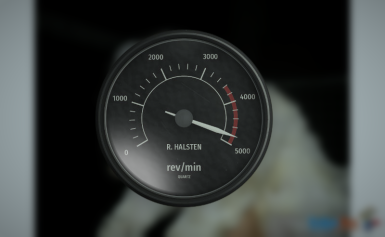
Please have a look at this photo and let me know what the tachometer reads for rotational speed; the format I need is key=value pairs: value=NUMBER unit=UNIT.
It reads value=4800 unit=rpm
